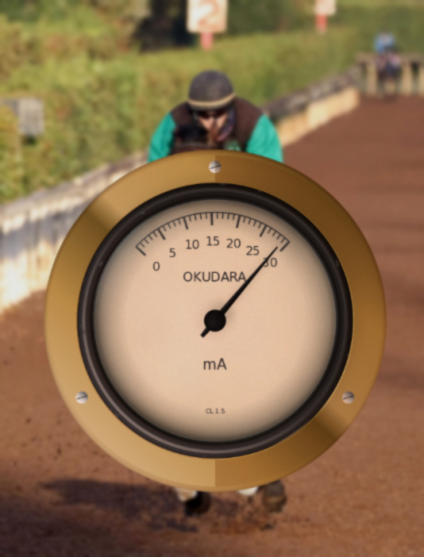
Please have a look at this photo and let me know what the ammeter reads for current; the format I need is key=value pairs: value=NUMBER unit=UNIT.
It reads value=29 unit=mA
